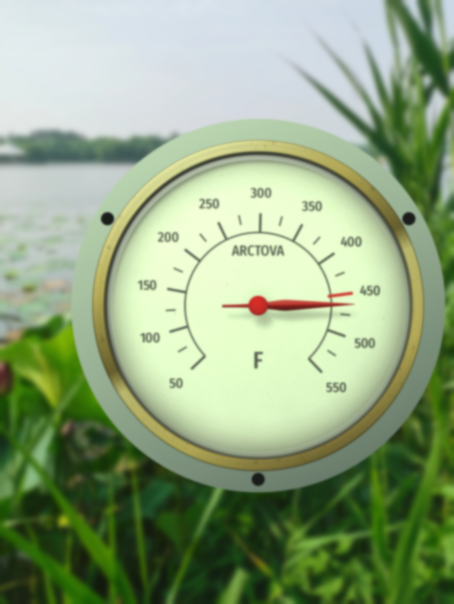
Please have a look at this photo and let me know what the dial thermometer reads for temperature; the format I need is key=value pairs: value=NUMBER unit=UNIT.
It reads value=462.5 unit=°F
